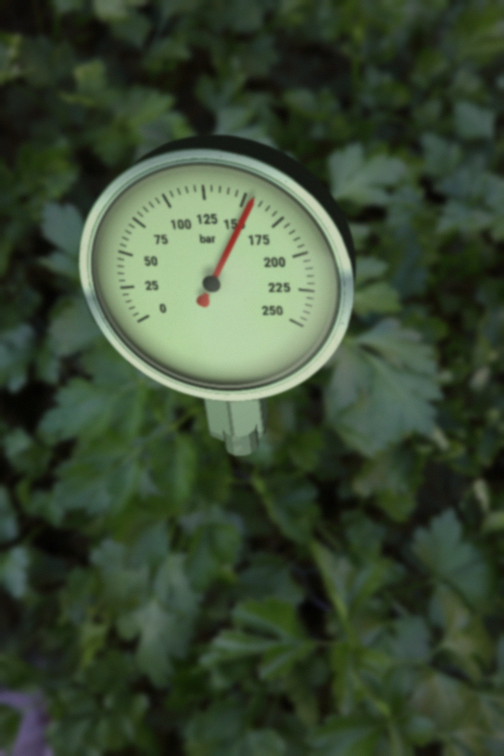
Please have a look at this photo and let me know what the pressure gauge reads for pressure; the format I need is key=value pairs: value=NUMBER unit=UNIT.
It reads value=155 unit=bar
